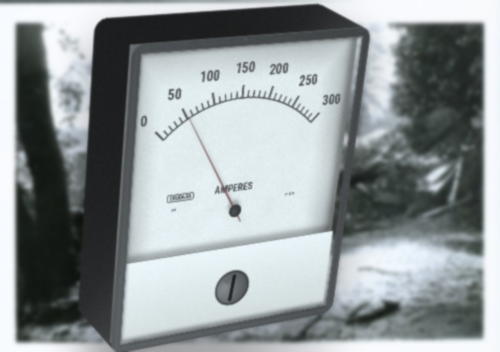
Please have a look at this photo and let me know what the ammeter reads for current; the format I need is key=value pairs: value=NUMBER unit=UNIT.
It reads value=50 unit=A
